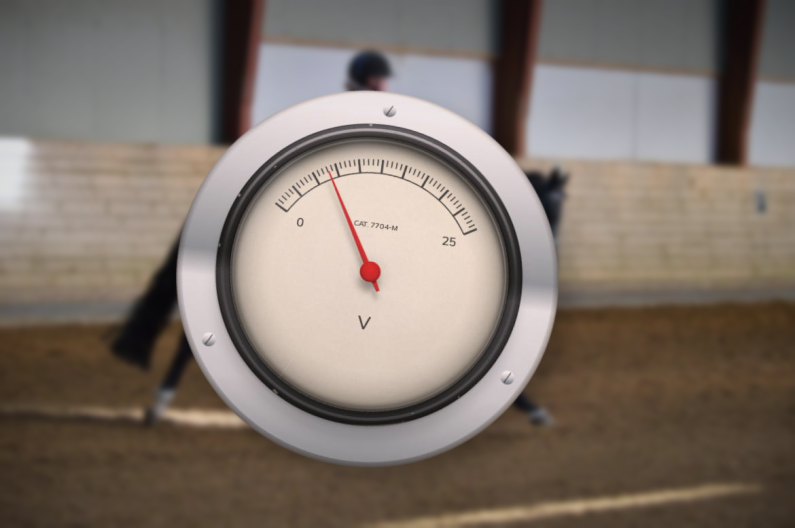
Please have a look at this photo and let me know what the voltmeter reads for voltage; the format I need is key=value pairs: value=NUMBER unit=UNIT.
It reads value=6.5 unit=V
